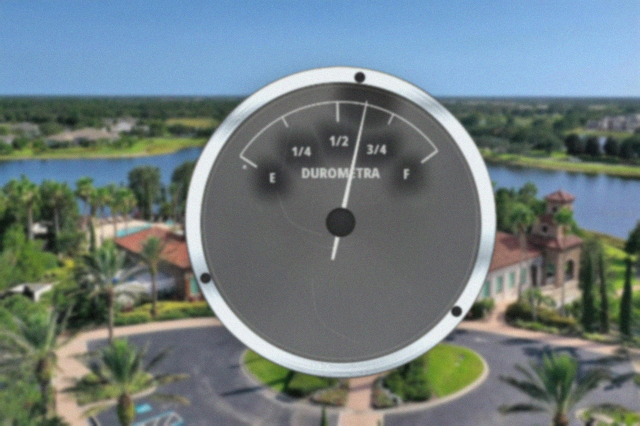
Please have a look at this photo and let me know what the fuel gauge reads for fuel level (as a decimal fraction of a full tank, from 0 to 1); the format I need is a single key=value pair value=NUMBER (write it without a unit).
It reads value=0.625
